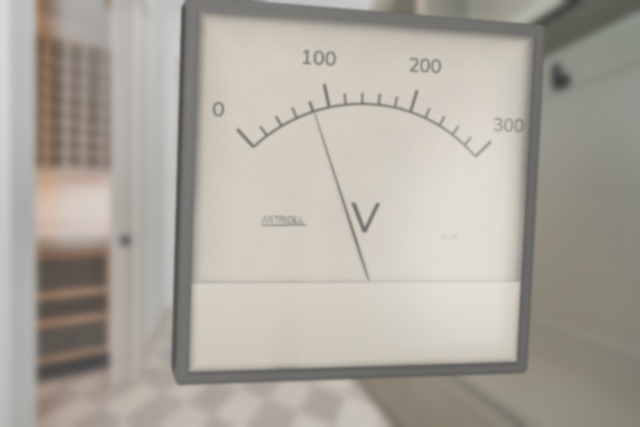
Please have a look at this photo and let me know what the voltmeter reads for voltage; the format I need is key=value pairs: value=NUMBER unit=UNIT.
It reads value=80 unit=V
